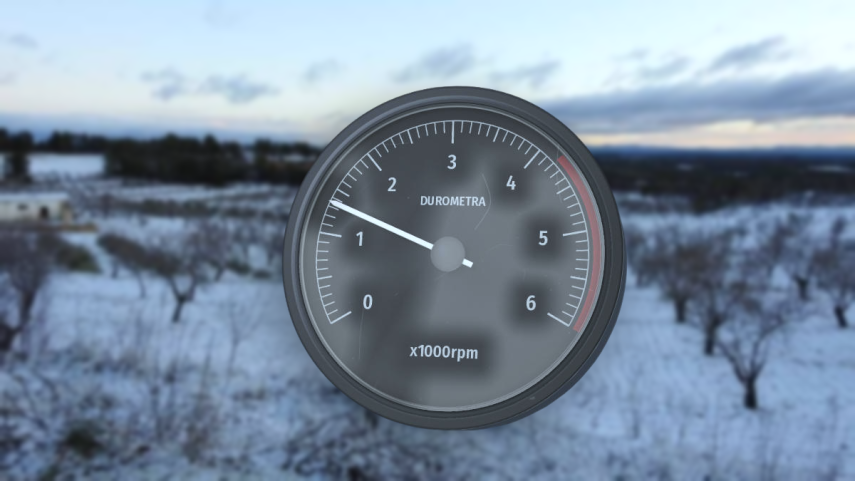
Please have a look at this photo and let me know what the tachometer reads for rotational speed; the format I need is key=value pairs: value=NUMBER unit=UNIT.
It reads value=1350 unit=rpm
